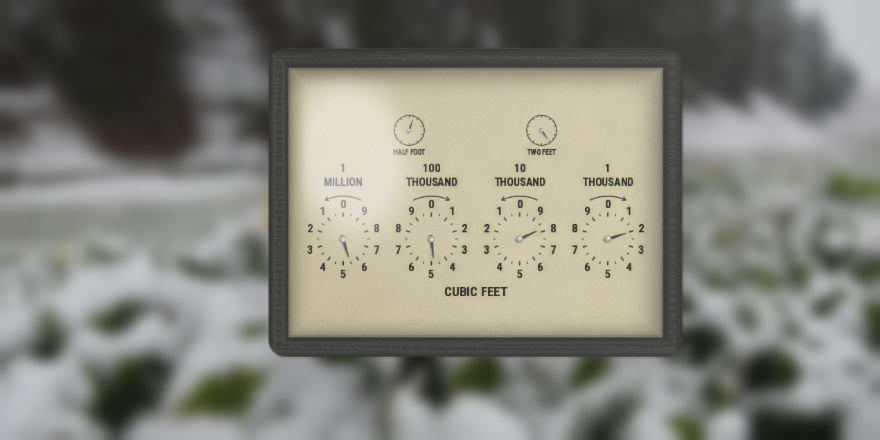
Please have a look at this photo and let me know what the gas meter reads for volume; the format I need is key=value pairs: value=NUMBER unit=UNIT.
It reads value=548200 unit=ft³
